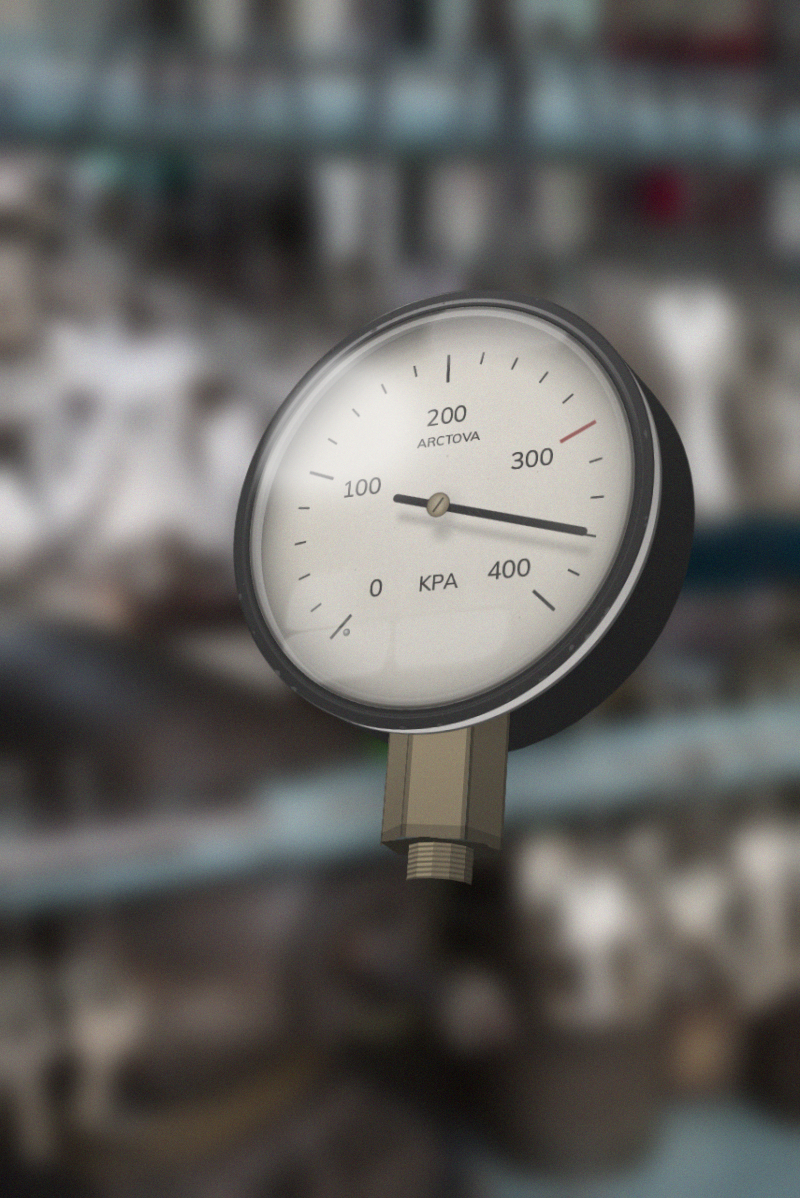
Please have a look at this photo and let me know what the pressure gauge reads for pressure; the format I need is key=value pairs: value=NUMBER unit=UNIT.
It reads value=360 unit=kPa
